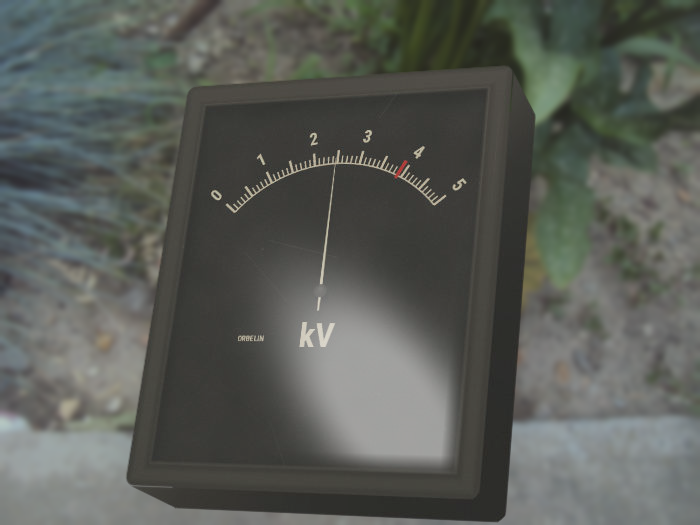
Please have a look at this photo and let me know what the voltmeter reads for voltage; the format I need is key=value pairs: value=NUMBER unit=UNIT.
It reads value=2.5 unit=kV
